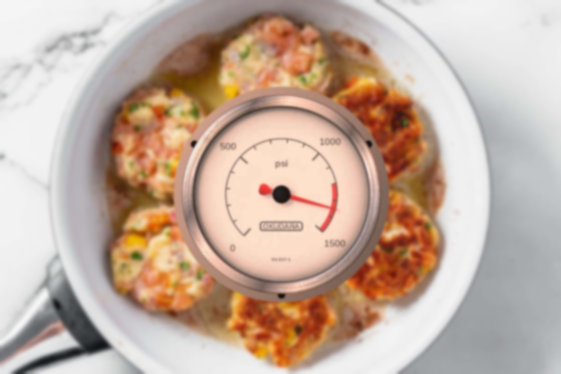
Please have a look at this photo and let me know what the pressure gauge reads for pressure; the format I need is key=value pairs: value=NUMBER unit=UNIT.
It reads value=1350 unit=psi
